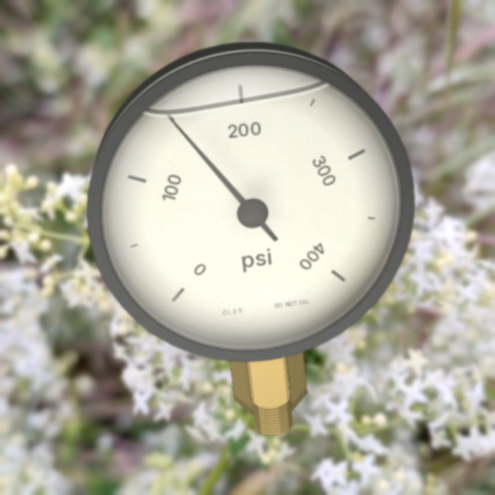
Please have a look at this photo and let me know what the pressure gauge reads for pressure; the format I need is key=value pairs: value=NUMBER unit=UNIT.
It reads value=150 unit=psi
